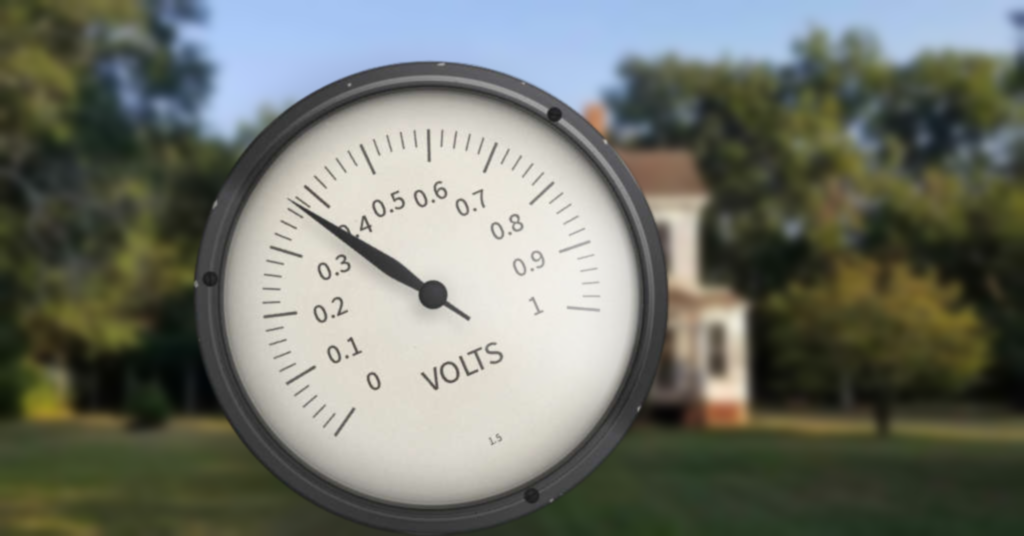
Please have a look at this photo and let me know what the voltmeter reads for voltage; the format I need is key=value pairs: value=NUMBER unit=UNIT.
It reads value=0.37 unit=V
